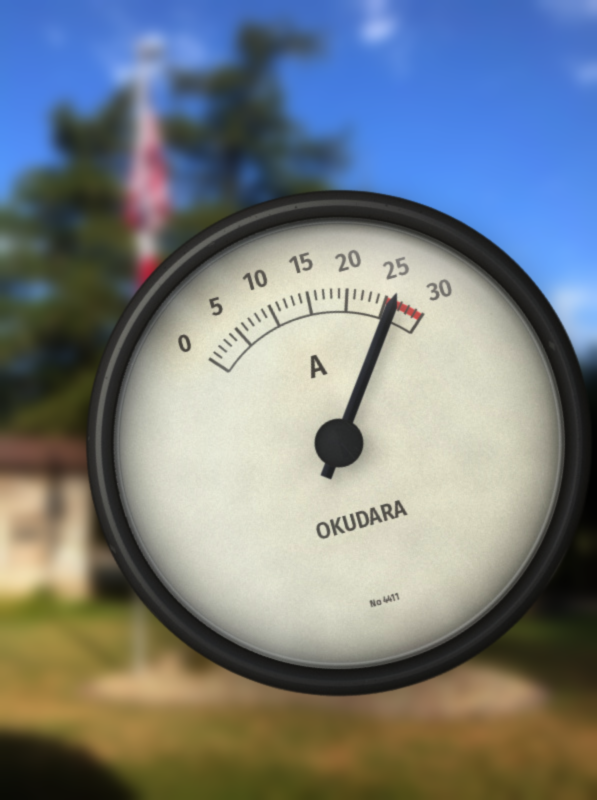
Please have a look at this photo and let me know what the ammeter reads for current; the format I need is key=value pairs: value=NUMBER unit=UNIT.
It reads value=26 unit=A
